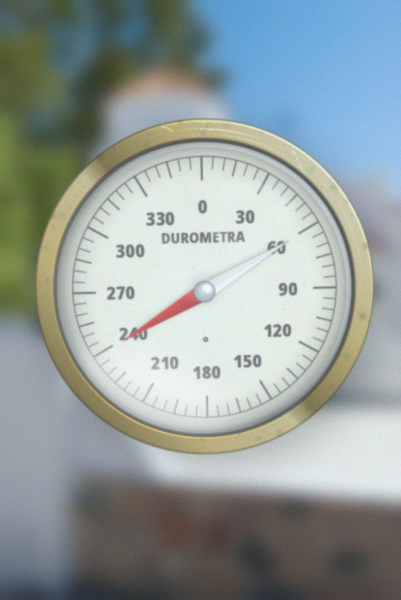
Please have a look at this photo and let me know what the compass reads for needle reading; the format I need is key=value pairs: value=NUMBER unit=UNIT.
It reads value=240 unit=°
